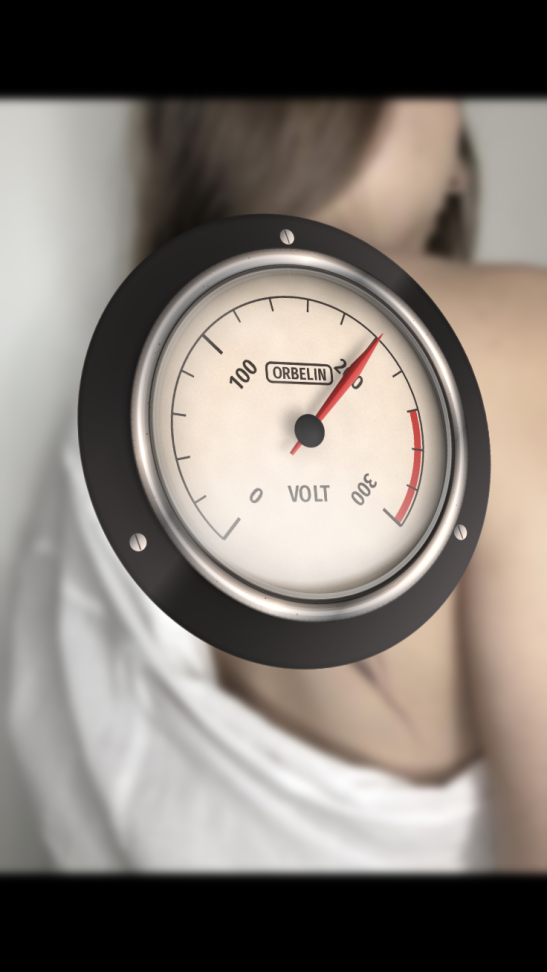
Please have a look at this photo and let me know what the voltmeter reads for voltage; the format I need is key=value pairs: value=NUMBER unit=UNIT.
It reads value=200 unit=V
